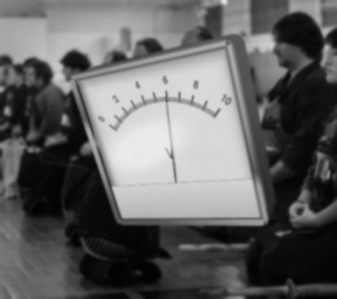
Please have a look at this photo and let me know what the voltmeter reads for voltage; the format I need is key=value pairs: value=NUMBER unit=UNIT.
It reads value=6 unit=V
